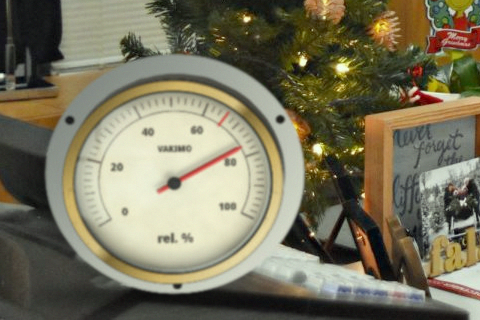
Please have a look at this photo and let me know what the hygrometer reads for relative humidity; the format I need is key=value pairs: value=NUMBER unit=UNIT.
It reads value=76 unit=%
